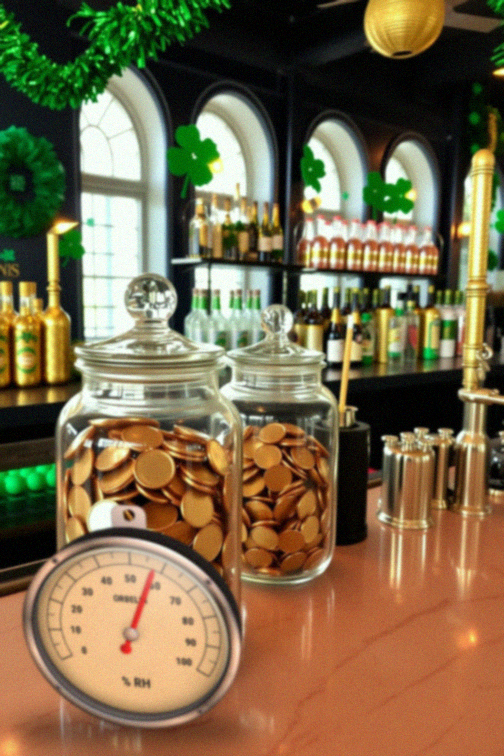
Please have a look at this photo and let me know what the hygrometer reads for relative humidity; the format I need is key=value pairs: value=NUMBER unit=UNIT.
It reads value=57.5 unit=%
